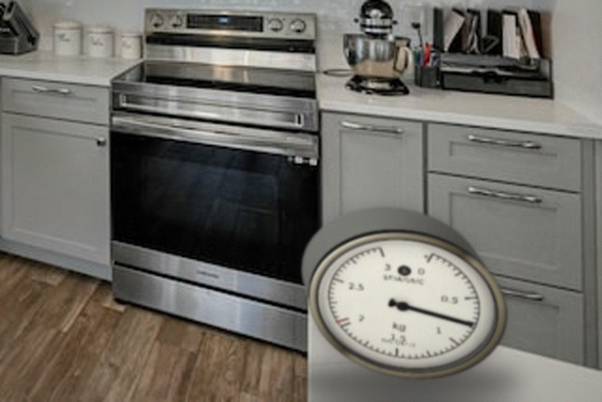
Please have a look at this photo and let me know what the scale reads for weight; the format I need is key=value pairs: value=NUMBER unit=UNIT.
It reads value=0.75 unit=kg
